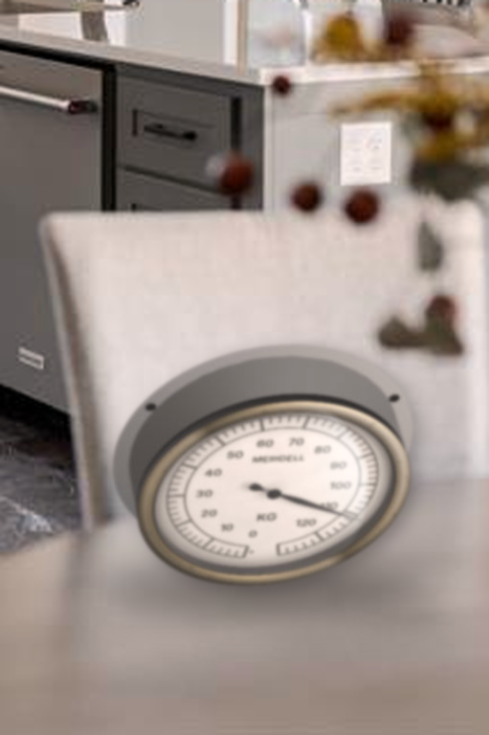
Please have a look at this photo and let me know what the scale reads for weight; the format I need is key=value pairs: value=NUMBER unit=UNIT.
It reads value=110 unit=kg
